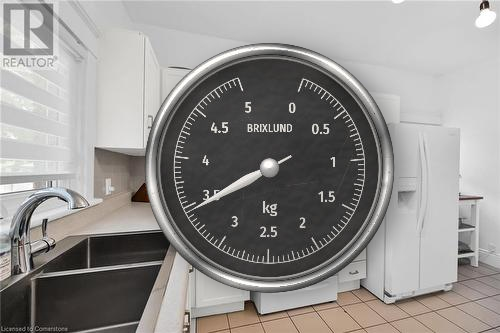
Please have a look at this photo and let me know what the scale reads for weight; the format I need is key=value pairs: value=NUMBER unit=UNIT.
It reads value=3.45 unit=kg
